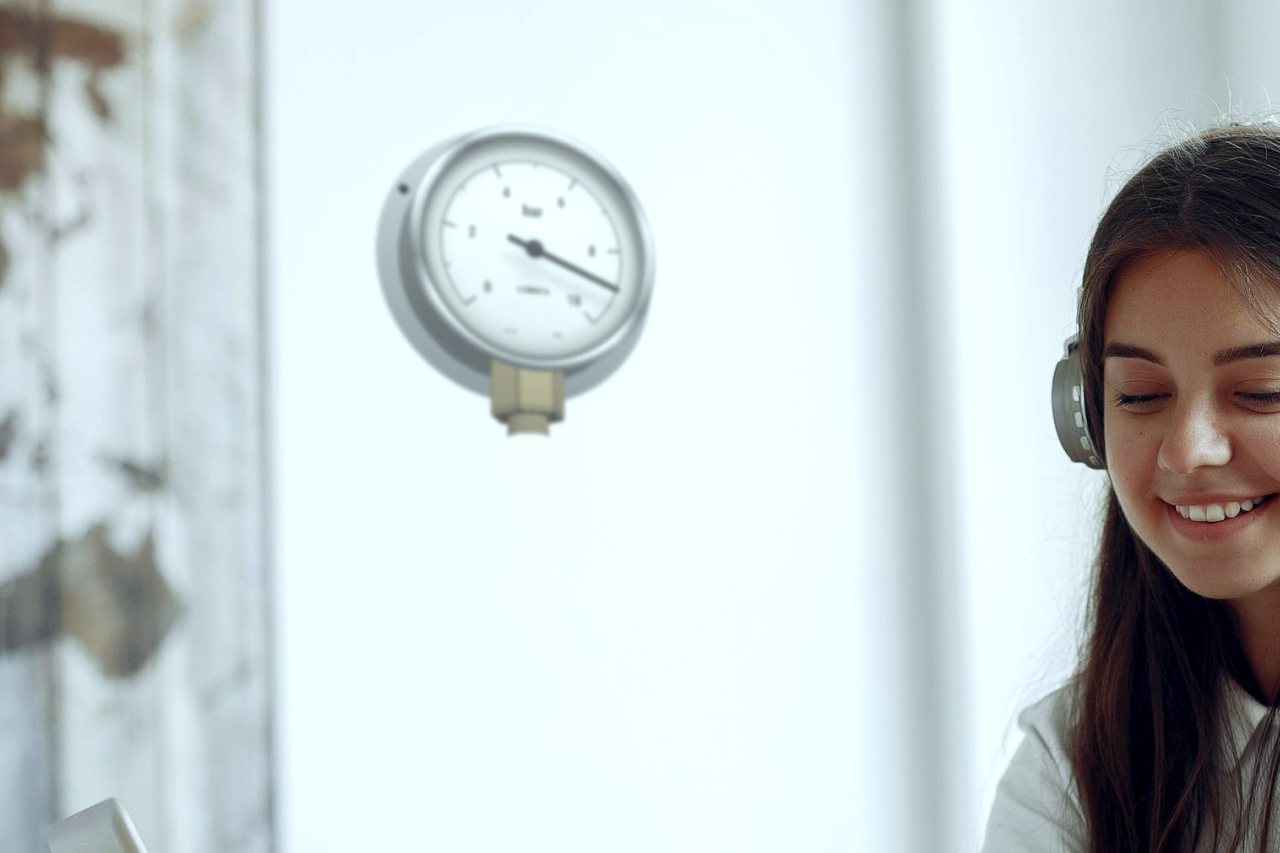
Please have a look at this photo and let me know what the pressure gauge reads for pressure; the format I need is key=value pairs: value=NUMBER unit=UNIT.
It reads value=9 unit=bar
